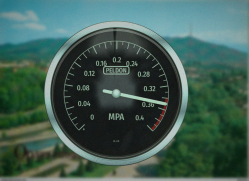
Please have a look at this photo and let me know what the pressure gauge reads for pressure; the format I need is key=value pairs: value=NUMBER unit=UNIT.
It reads value=0.35 unit=MPa
